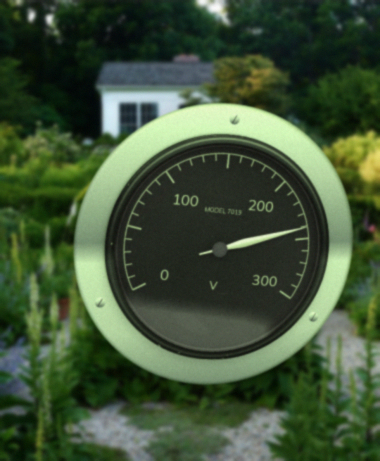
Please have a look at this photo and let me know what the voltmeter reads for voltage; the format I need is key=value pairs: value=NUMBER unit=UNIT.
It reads value=240 unit=V
